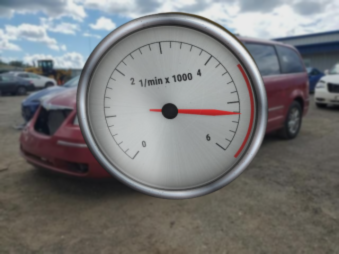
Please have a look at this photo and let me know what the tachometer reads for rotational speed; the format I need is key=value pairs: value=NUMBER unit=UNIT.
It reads value=5200 unit=rpm
